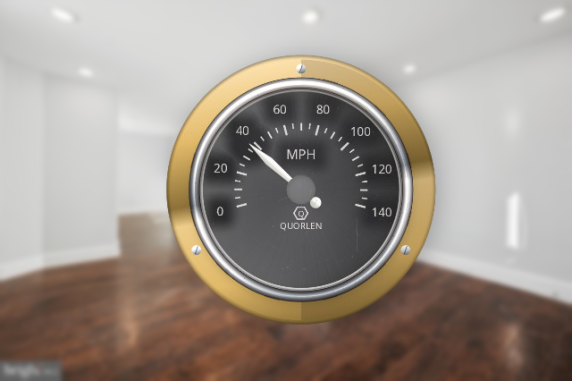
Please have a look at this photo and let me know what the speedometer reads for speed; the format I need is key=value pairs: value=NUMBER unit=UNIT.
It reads value=37.5 unit=mph
